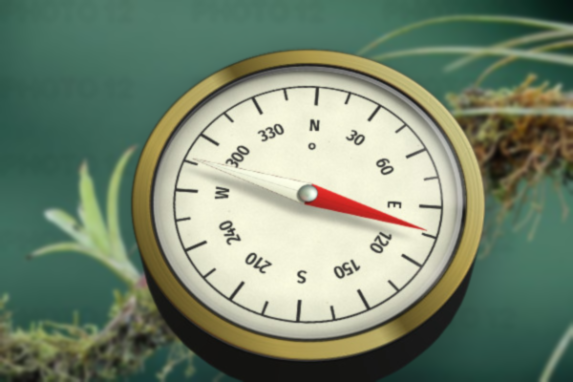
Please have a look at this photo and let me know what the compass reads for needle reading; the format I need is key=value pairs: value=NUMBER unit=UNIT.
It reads value=105 unit=°
